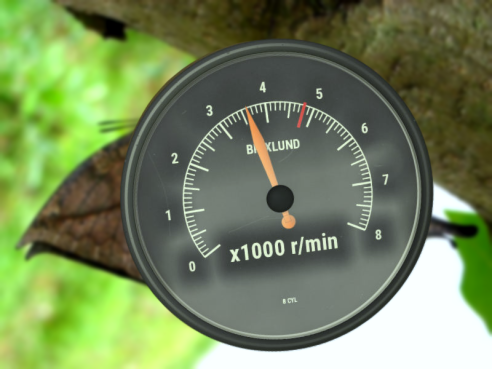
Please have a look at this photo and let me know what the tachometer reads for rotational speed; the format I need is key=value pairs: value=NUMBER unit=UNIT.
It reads value=3600 unit=rpm
